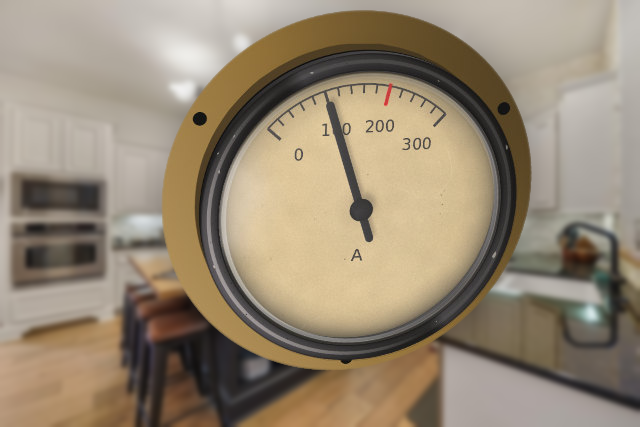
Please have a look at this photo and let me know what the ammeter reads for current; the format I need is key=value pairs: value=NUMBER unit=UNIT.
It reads value=100 unit=A
